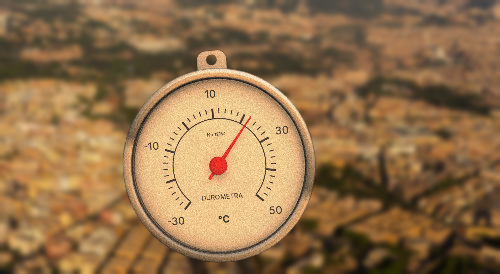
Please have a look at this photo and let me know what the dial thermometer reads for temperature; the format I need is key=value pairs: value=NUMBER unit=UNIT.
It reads value=22 unit=°C
